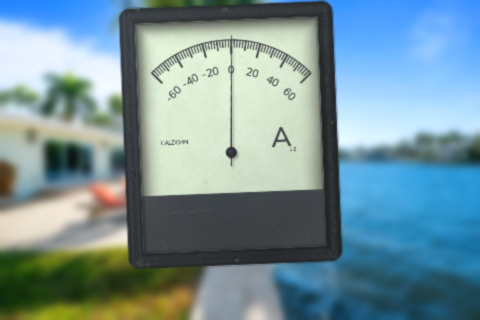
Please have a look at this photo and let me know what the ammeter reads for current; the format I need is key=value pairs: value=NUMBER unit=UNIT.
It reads value=0 unit=A
